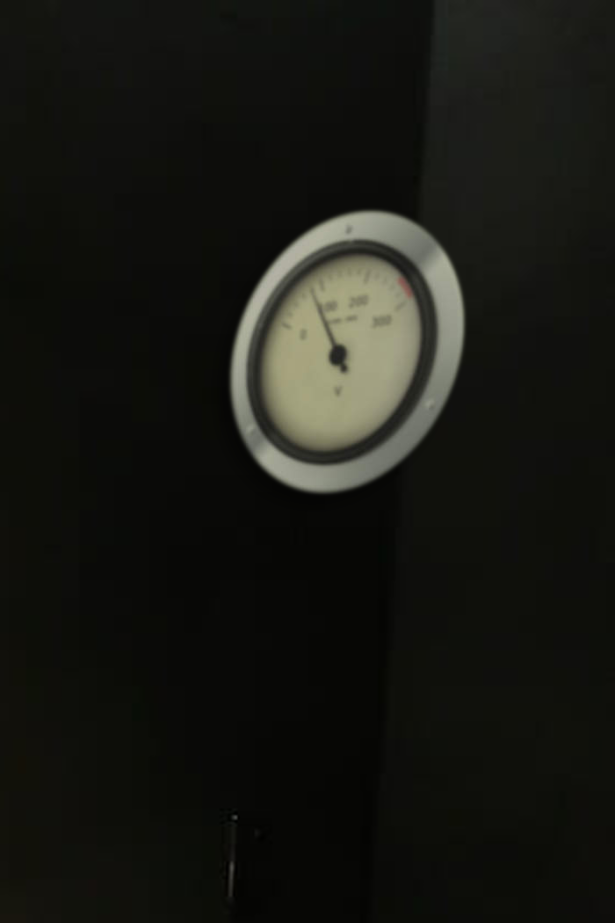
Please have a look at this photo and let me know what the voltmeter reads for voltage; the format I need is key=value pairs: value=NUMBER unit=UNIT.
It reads value=80 unit=V
